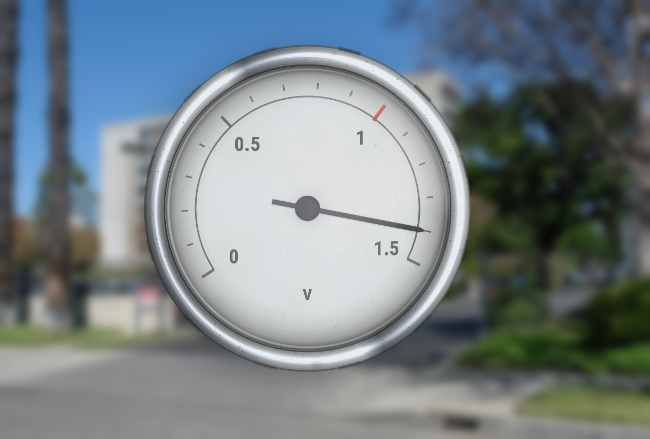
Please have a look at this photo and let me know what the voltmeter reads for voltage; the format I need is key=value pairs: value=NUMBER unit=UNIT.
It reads value=1.4 unit=V
